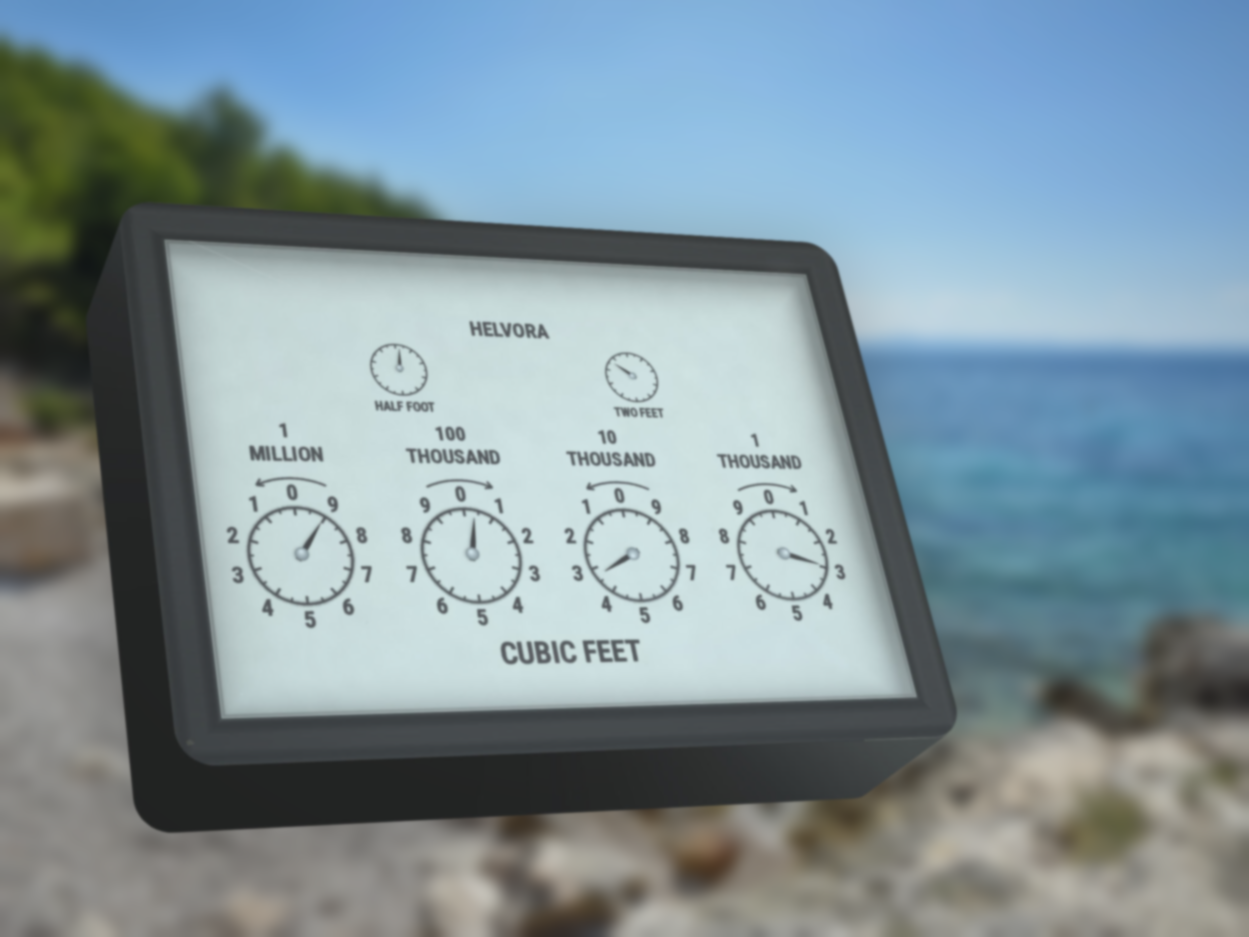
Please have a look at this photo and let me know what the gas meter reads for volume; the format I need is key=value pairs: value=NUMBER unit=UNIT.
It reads value=903300 unit=ft³
